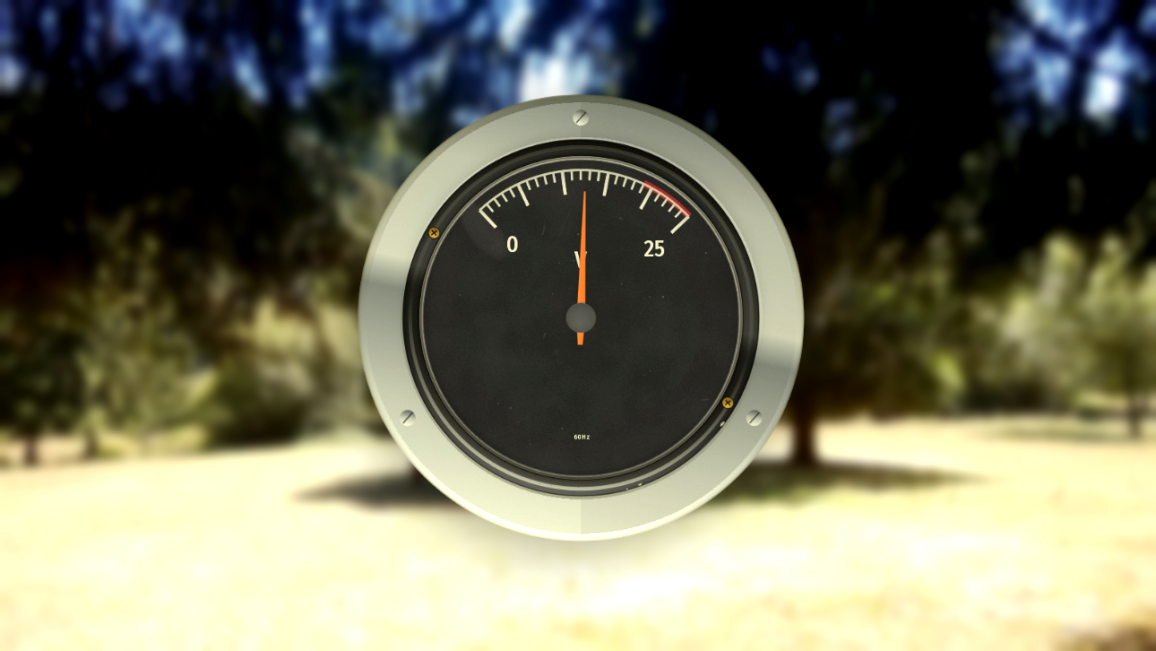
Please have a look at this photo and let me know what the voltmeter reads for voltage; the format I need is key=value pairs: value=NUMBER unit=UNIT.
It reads value=12.5 unit=V
